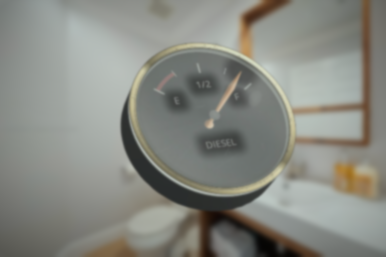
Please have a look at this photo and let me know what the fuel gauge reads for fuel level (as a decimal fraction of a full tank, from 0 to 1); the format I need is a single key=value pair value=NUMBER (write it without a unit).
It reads value=0.875
